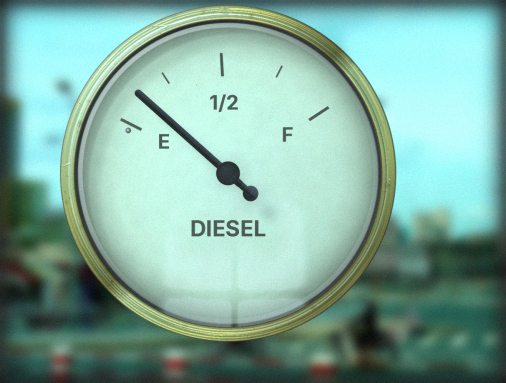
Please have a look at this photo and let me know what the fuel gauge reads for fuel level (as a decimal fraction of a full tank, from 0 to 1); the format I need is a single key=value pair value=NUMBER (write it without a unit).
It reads value=0.125
